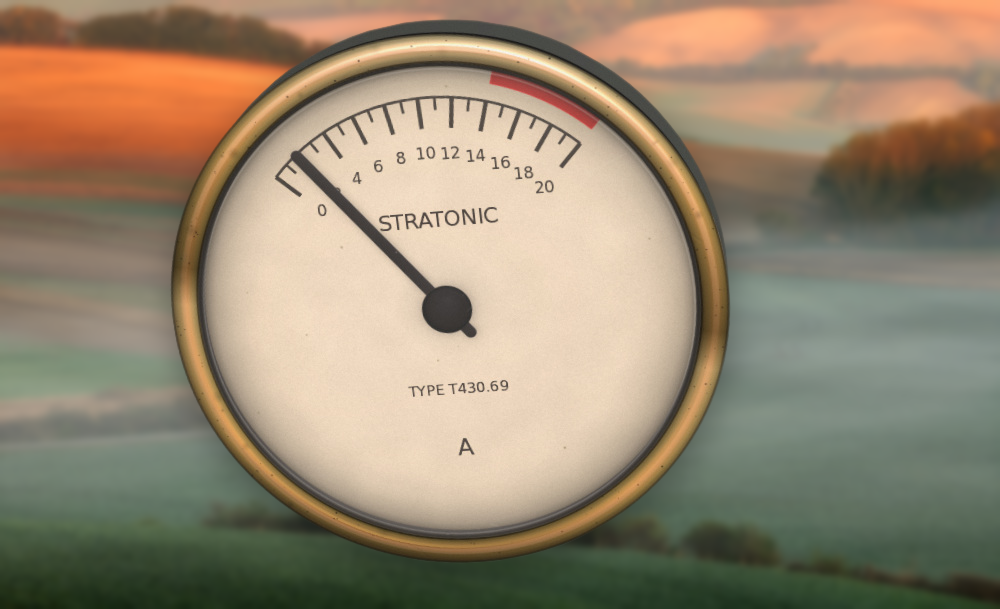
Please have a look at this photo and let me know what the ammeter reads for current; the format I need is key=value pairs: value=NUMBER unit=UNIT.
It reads value=2 unit=A
